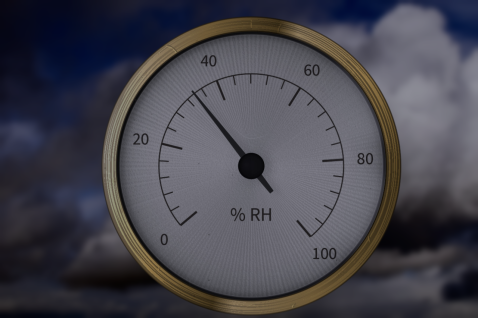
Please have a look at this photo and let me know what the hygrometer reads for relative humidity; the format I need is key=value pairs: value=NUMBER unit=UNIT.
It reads value=34 unit=%
